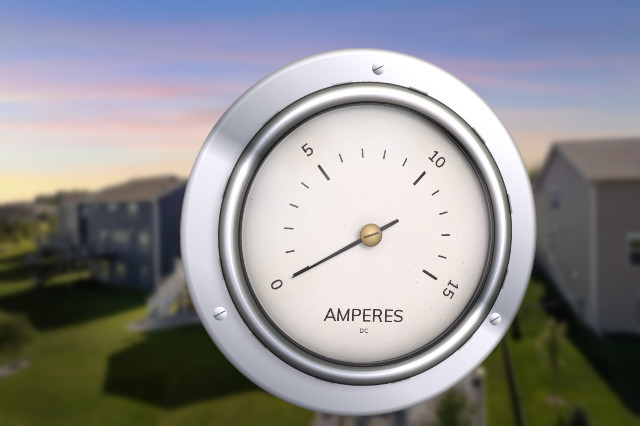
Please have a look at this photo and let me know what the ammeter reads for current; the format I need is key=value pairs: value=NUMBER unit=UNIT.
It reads value=0 unit=A
